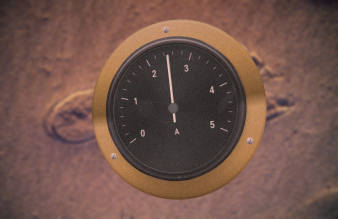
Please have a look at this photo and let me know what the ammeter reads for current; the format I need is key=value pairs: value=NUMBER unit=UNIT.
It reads value=2.5 unit=A
